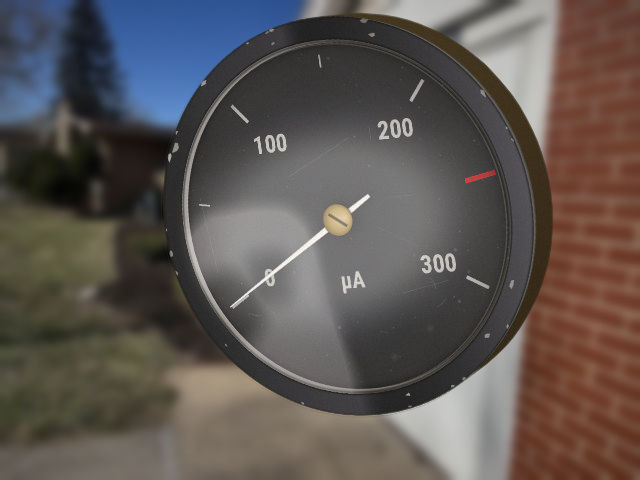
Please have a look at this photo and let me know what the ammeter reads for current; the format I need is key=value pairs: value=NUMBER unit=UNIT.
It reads value=0 unit=µA
